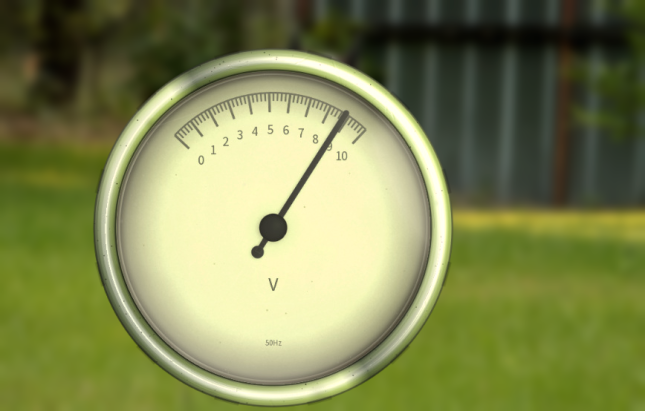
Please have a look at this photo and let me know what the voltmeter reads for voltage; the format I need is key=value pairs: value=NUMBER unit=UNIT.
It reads value=8.8 unit=V
